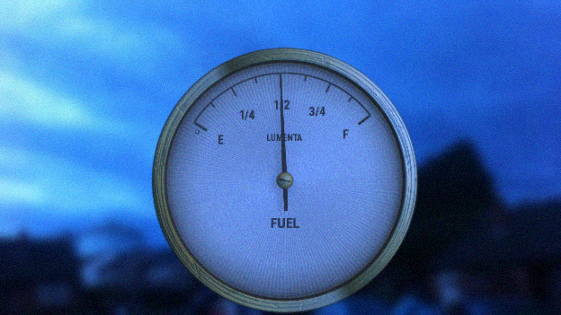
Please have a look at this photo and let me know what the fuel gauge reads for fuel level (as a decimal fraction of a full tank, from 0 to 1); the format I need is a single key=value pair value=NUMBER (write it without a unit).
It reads value=0.5
